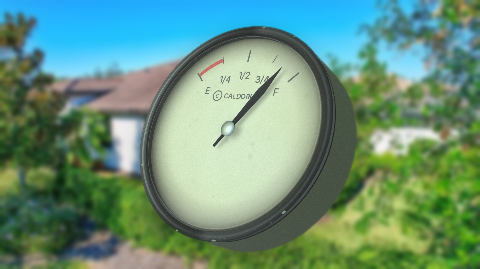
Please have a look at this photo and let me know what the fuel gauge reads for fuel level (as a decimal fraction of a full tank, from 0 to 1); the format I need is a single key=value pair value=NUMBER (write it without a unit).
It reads value=0.875
